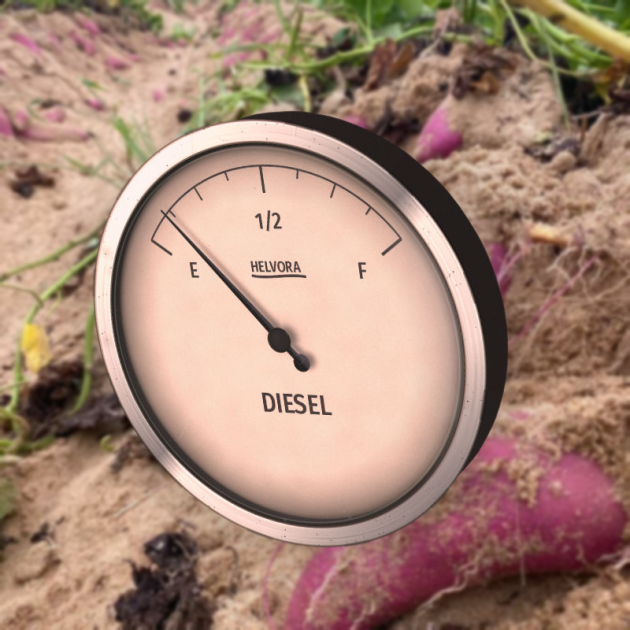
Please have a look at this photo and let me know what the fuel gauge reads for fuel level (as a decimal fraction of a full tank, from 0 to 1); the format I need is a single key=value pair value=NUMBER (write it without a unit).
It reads value=0.125
